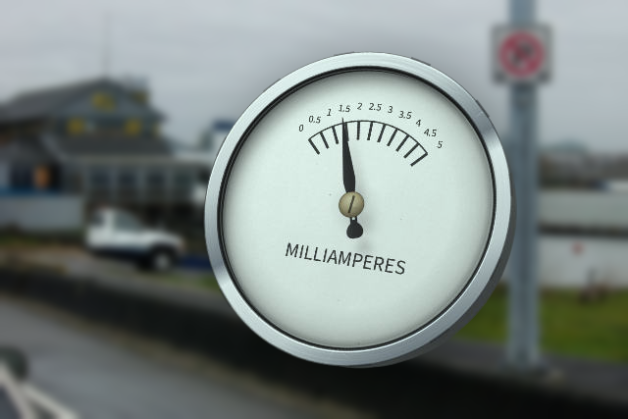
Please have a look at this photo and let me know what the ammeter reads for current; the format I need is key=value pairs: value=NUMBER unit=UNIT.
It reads value=1.5 unit=mA
